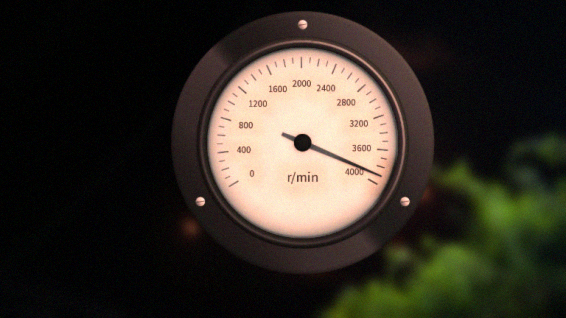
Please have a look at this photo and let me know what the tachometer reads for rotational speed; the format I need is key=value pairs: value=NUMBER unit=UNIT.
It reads value=3900 unit=rpm
